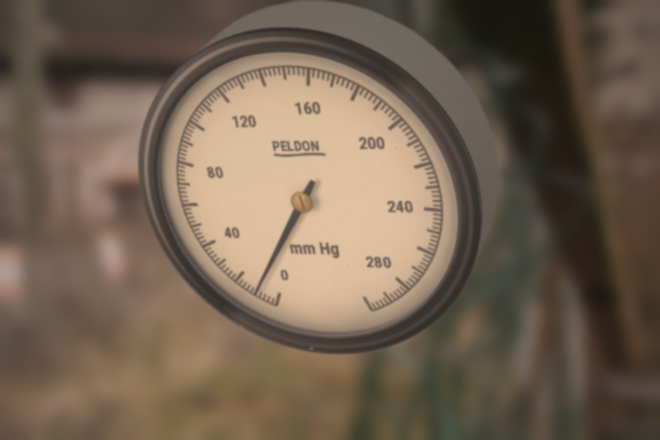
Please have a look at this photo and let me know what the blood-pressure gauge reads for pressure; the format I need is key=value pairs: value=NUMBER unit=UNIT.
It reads value=10 unit=mmHg
